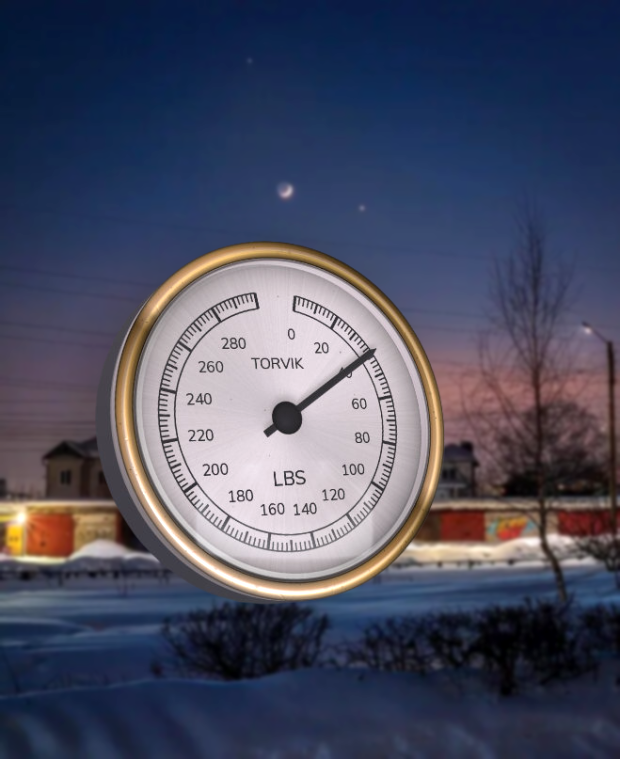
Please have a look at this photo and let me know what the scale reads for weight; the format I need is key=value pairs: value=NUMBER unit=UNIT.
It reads value=40 unit=lb
